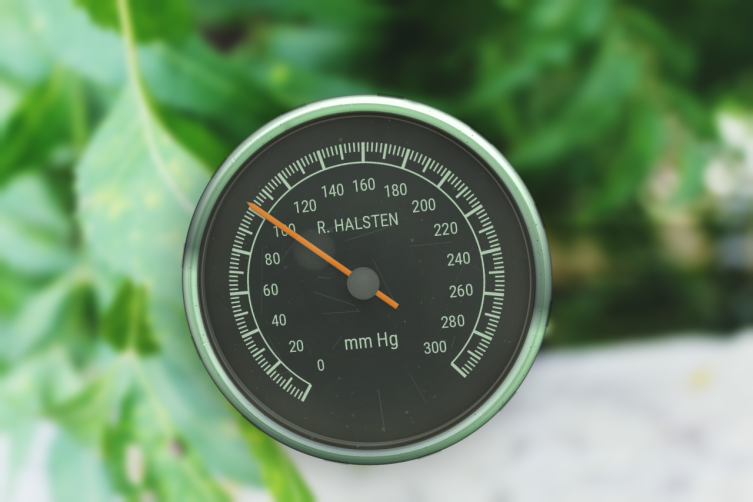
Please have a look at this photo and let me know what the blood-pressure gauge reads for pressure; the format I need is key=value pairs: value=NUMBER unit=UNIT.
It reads value=102 unit=mmHg
